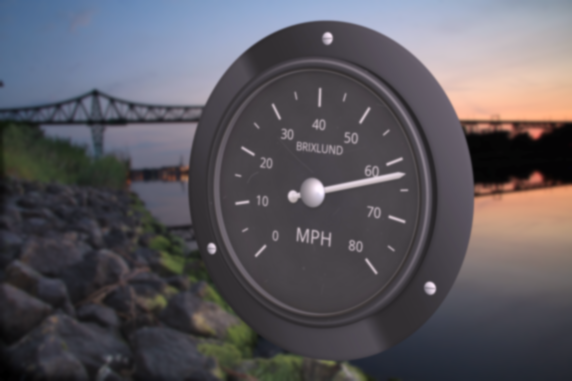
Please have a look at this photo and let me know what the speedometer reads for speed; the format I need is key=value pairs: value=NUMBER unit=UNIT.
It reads value=62.5 unit=mph
